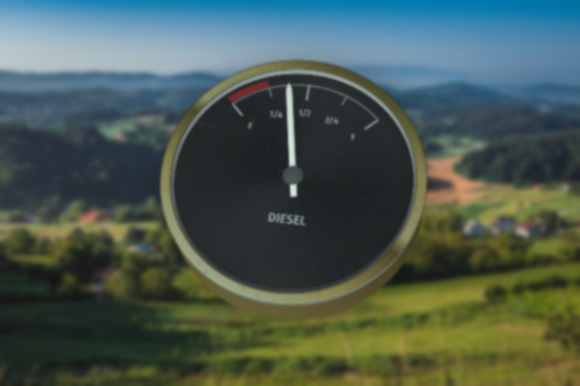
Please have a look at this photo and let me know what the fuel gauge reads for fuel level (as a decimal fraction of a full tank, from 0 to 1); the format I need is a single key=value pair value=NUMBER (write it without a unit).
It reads value=0.375
